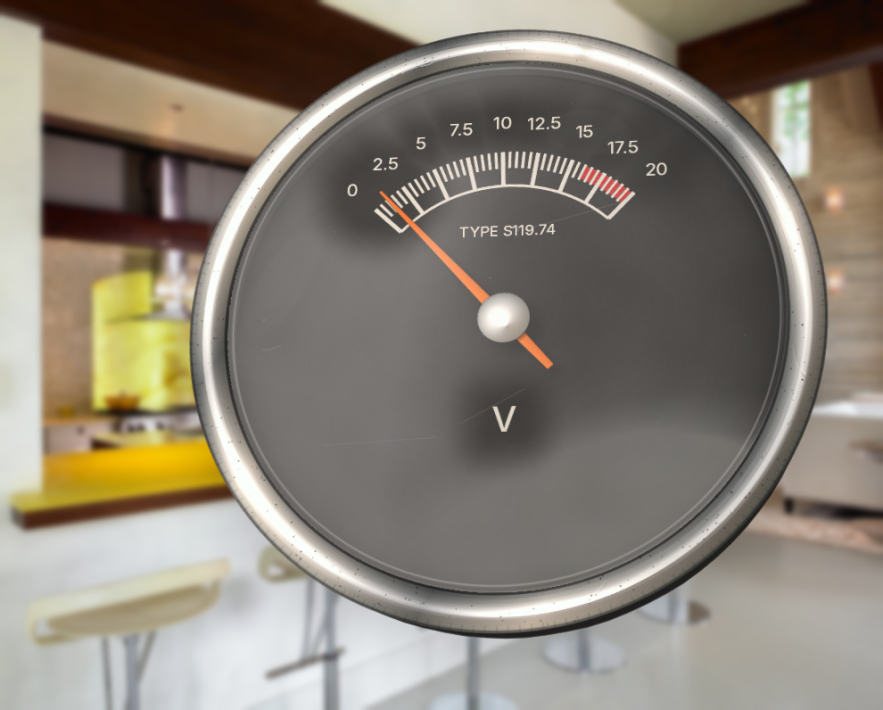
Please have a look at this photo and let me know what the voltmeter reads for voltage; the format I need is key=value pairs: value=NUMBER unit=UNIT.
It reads value=1 unit=V
